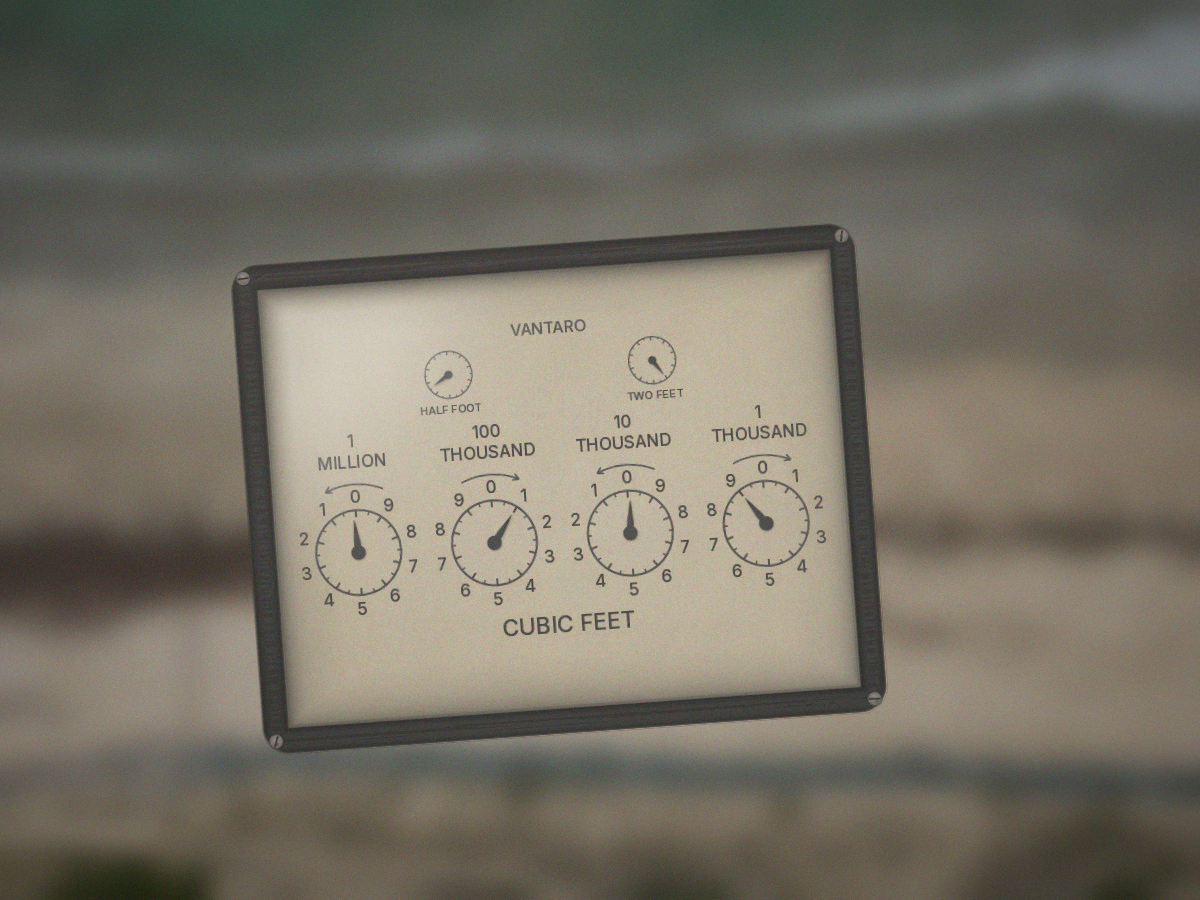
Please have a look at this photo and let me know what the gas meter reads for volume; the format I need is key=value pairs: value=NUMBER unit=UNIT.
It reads value=9900 unit=ft³
